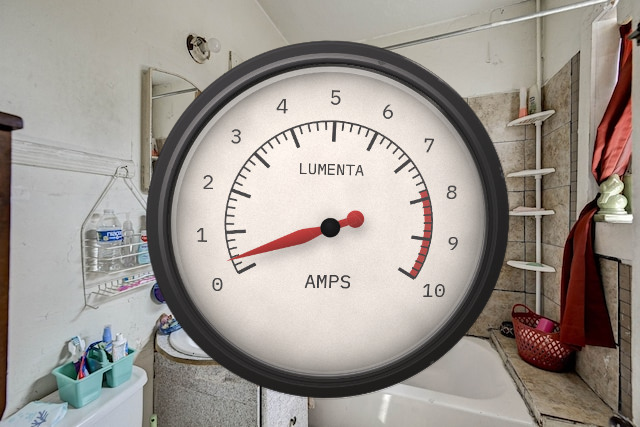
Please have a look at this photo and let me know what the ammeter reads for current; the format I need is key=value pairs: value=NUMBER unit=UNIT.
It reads value=0.4 unit=A
